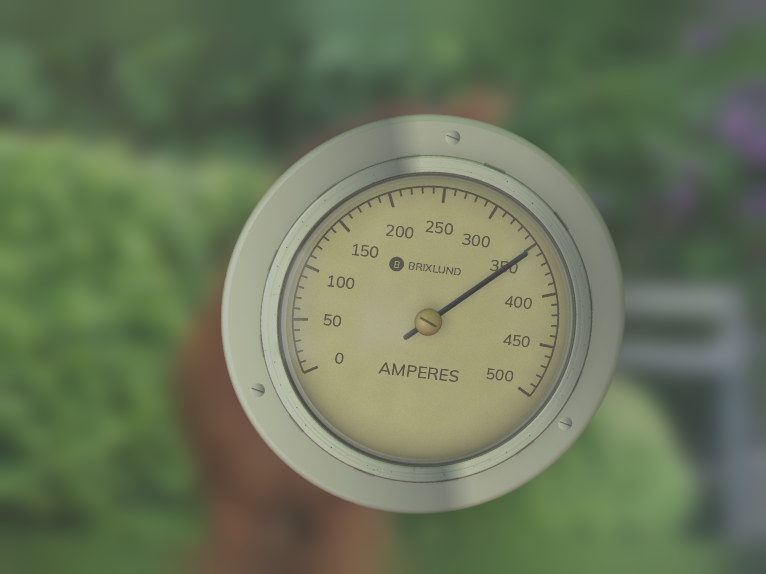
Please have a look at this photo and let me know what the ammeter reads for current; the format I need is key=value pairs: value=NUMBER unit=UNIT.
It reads value=350 unit=A
